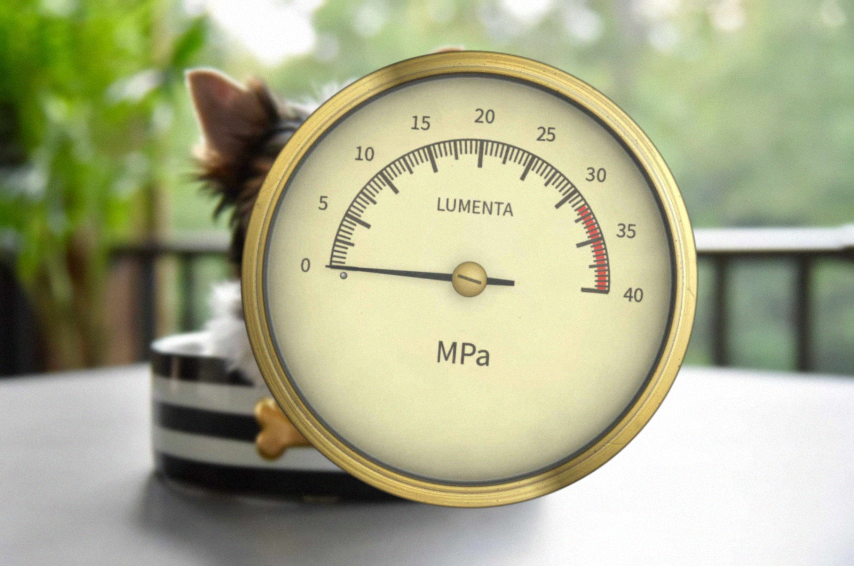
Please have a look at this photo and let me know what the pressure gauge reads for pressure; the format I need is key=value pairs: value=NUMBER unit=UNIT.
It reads value=0 unit=MPa
